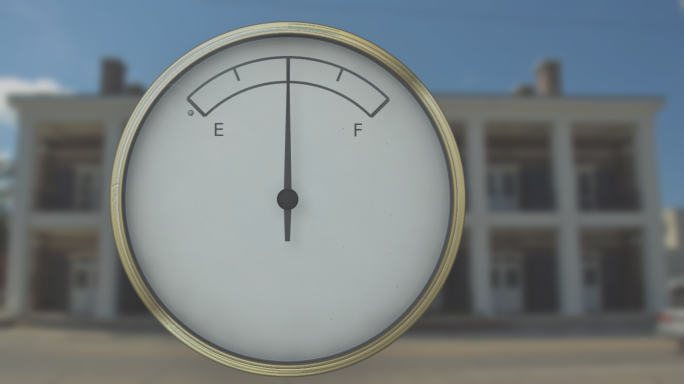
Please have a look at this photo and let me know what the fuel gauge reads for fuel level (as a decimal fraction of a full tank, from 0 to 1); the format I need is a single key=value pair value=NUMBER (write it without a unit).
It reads value=0.5
